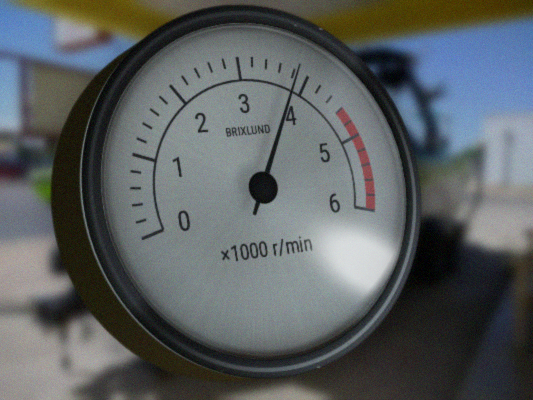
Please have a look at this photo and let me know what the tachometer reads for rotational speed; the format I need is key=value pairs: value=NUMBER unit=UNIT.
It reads value=3800 unit=rpm
